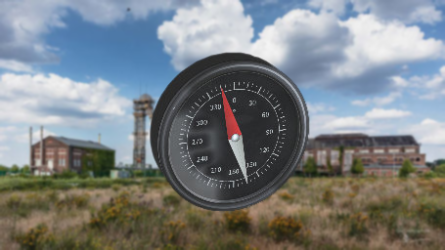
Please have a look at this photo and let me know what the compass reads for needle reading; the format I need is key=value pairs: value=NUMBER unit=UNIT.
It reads value=345 unit=°
